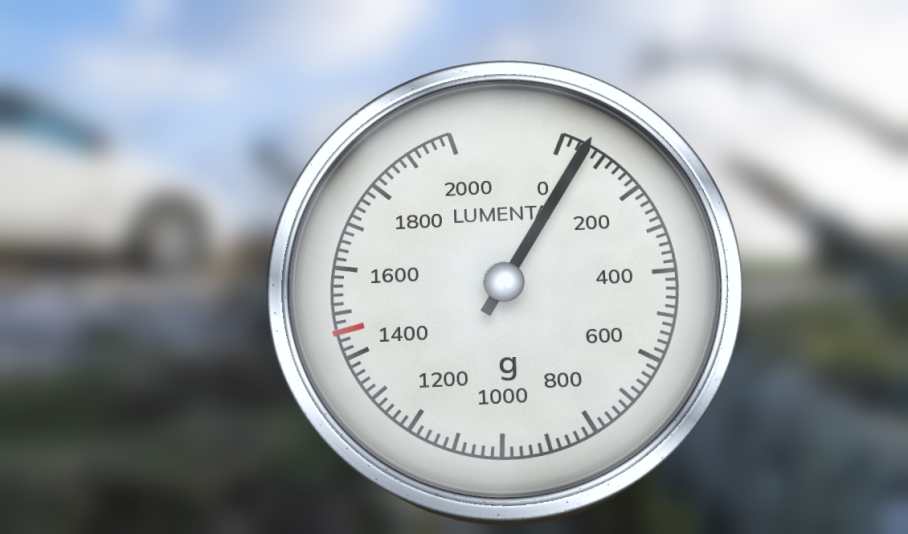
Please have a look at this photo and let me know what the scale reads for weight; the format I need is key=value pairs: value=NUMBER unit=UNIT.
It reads value=60 unit=g
